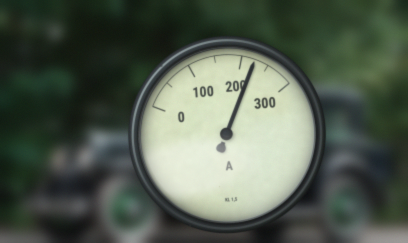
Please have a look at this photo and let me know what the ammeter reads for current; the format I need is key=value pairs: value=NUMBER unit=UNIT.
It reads value=225 unit=A
